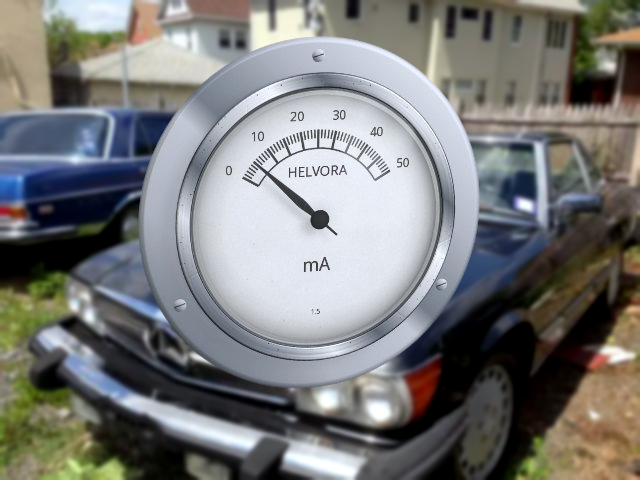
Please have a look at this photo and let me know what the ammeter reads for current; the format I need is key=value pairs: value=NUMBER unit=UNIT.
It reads value=5 unit=mA
